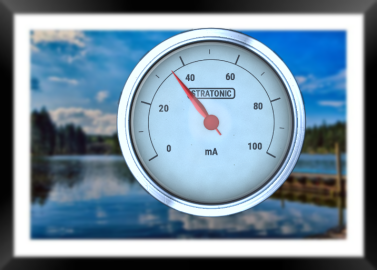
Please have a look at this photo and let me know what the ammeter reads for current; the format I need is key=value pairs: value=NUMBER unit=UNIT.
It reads value=35 unit=mA
